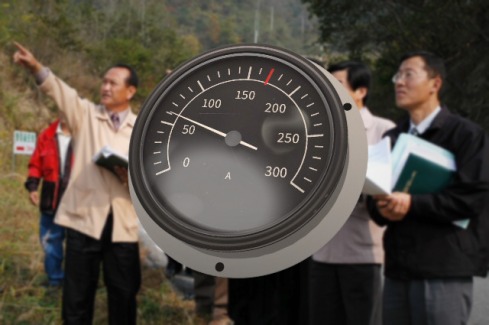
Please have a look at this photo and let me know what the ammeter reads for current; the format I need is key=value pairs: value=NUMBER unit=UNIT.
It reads value=60 unit=A
